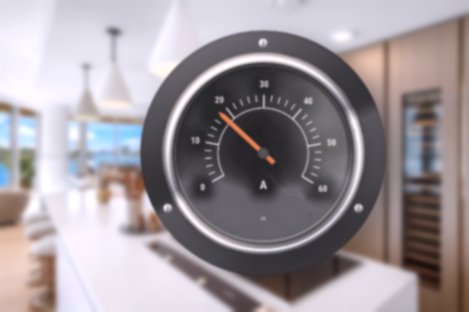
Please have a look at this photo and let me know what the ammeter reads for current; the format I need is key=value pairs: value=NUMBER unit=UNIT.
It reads value=18 unit=A
